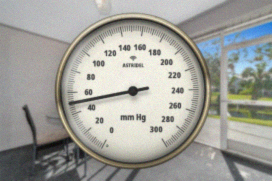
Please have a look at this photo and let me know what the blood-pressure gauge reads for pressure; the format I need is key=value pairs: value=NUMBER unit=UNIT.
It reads value=50 unit=mmHg
